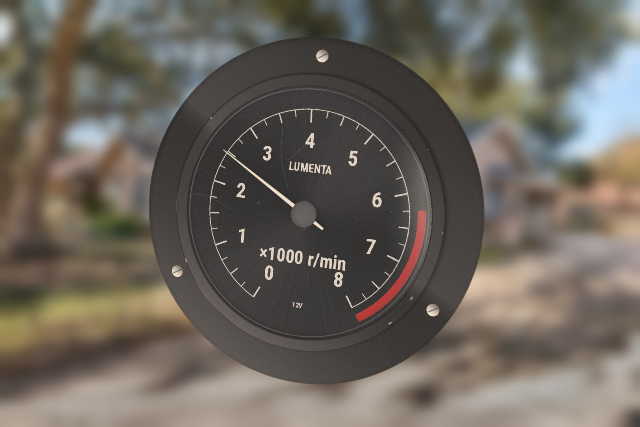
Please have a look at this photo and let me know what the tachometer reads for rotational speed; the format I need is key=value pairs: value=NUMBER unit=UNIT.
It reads value=2500 unit=rpm
